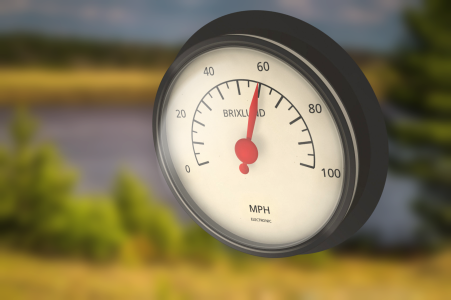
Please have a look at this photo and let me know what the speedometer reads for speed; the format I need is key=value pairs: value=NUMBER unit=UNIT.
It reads value=60 unit=mph
